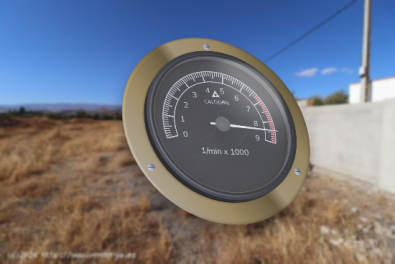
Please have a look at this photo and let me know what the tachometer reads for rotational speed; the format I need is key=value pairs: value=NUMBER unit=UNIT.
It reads value=8500 unit=rpm
